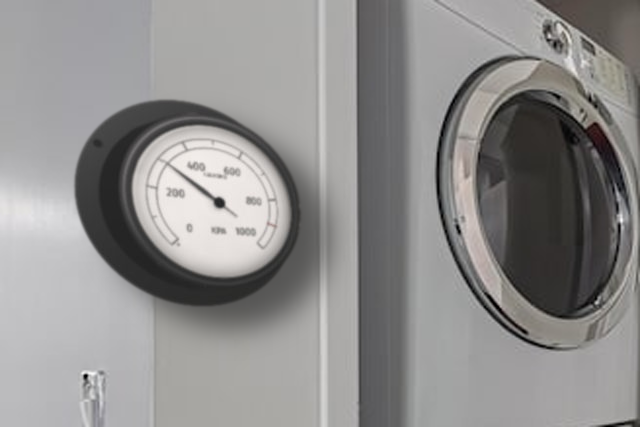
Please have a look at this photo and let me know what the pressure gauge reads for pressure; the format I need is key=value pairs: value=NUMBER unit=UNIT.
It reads value=300 unit=kPa
